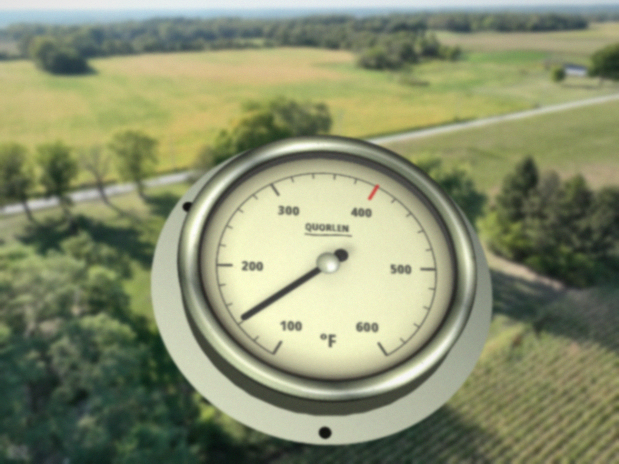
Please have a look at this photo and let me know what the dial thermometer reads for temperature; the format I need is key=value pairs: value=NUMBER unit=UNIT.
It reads value=140 unit=°F
